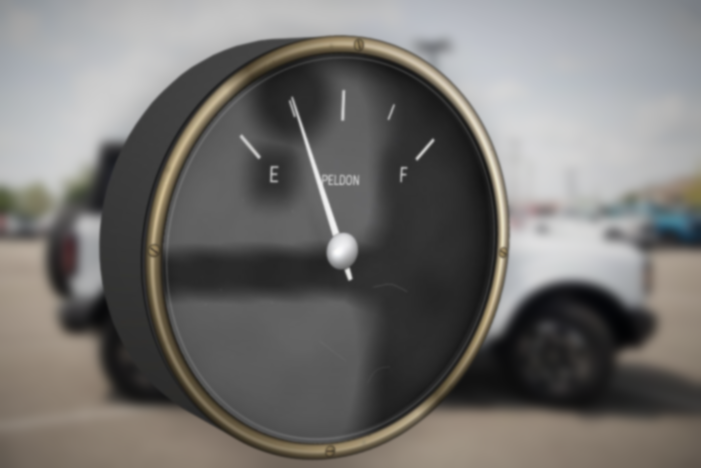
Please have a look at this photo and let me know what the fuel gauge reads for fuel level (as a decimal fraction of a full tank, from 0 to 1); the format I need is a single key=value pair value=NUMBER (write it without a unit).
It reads value=0.25
